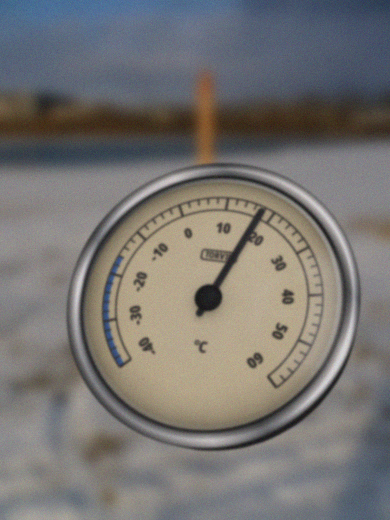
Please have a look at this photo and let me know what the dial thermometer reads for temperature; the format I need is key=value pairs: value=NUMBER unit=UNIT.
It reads value=18 unit=°C
